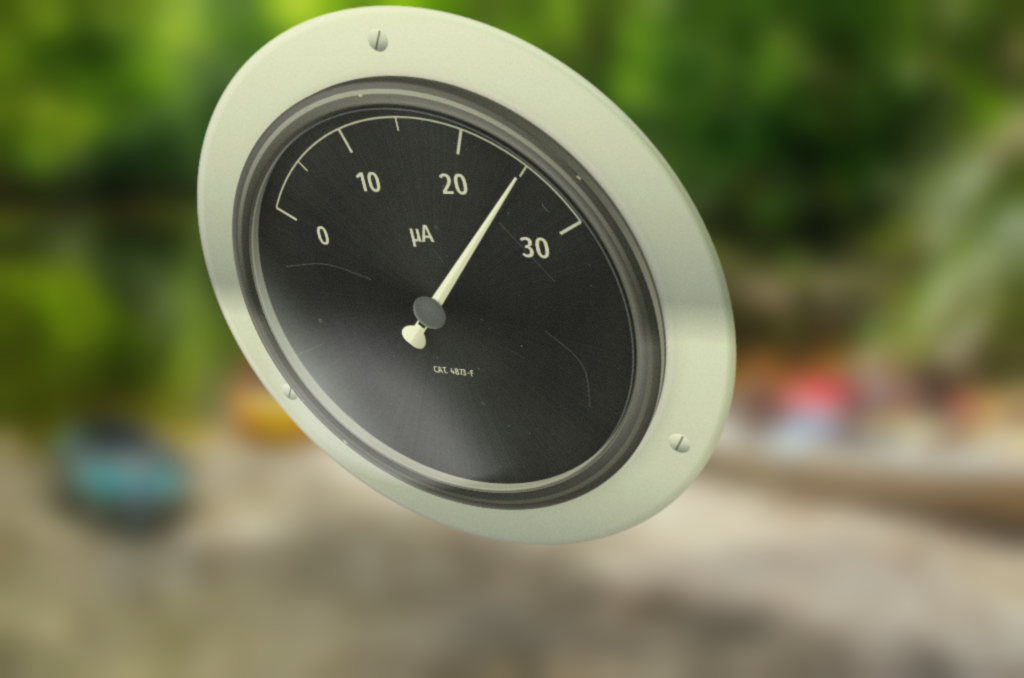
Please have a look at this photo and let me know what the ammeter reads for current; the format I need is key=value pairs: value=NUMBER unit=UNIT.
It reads value=25 unit=µA
